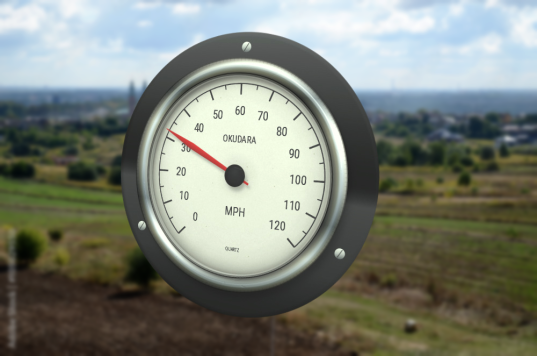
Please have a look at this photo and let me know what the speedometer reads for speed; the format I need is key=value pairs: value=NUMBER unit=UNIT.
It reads value=32.5 unit=mph
